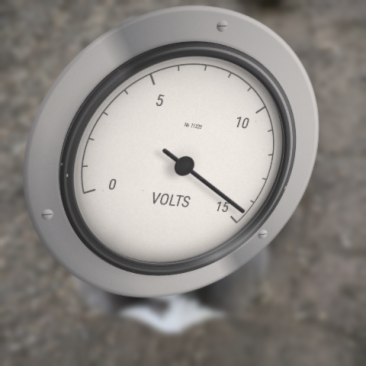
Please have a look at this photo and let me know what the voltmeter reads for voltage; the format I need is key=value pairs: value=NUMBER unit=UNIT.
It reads value=14.5 unit=V
